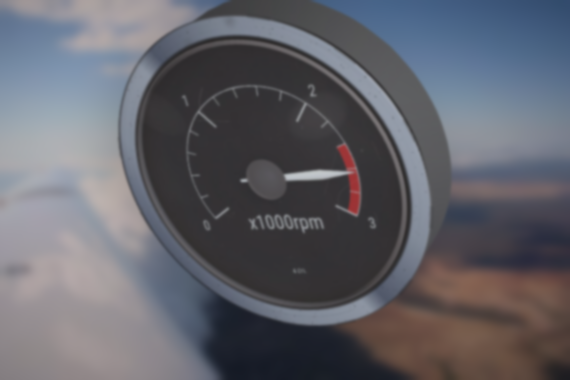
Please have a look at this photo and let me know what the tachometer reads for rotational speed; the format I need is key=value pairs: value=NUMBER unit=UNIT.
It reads value=2600 unit=rpm
